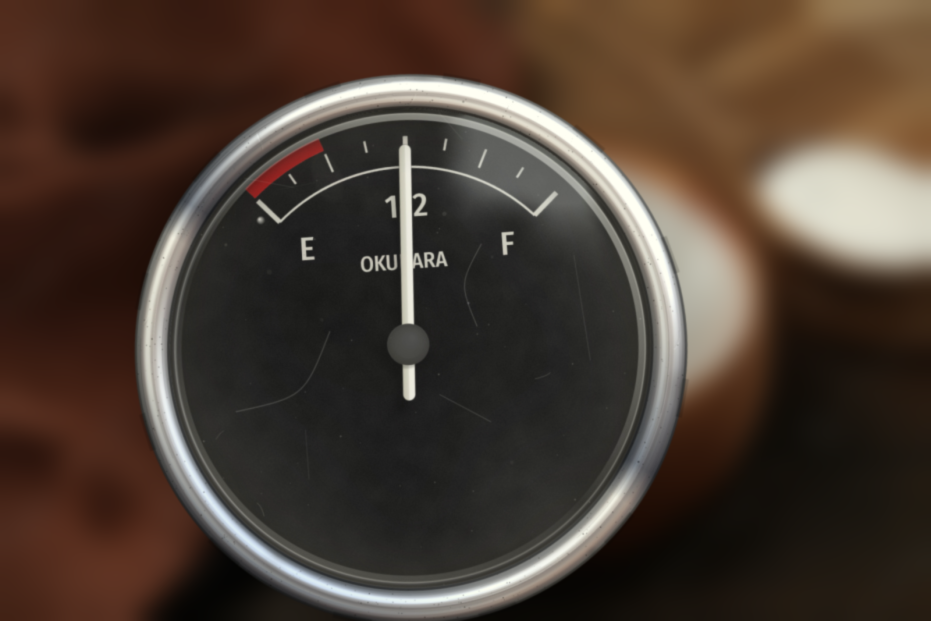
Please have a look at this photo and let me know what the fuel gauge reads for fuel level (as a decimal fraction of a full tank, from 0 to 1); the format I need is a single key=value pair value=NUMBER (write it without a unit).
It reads value=0.5
